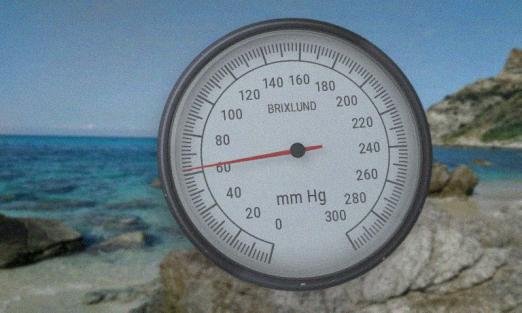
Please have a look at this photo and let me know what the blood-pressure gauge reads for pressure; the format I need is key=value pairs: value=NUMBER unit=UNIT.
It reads value=62 unit=mmHg
